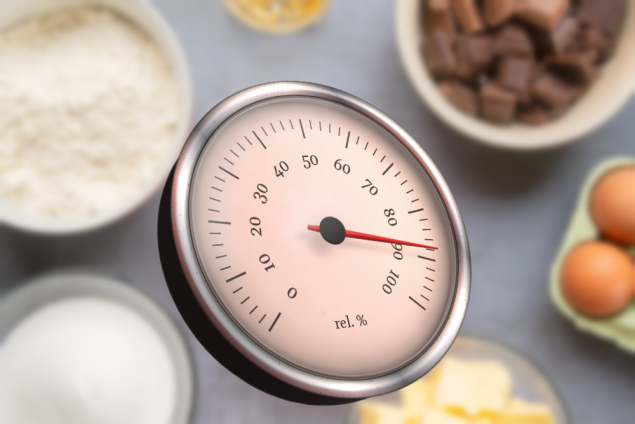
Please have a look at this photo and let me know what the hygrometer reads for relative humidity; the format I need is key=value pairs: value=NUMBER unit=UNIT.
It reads value=88 unit=%
